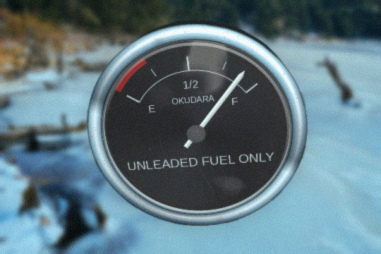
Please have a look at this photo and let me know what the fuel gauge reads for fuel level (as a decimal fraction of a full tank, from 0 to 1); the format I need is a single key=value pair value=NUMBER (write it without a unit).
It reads value=0.875
